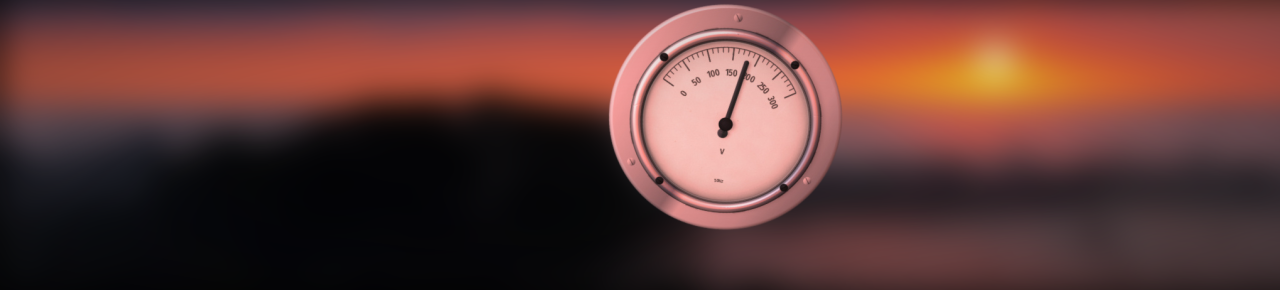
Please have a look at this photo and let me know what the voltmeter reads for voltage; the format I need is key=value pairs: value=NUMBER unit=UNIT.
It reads value=180 unit=V
